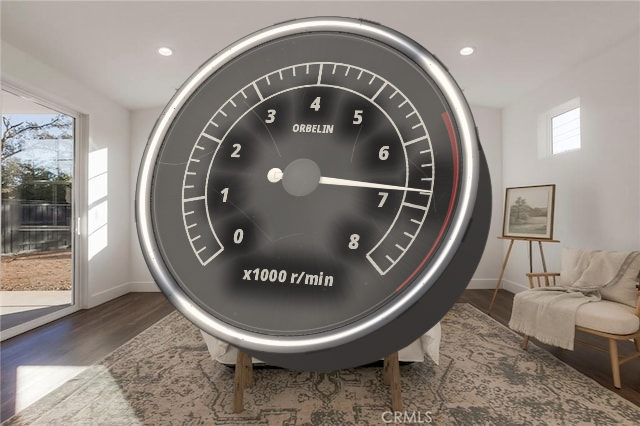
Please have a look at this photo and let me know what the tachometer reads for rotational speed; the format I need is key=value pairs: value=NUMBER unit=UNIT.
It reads value=6800 unit=rpm
